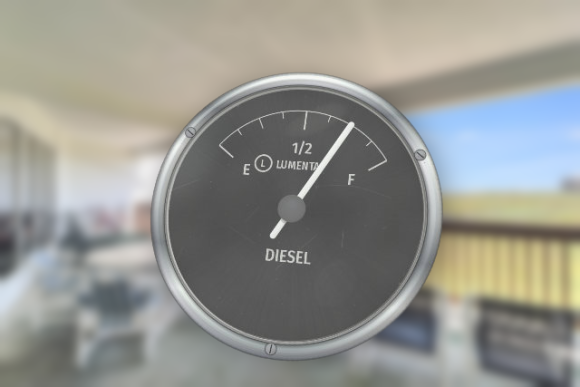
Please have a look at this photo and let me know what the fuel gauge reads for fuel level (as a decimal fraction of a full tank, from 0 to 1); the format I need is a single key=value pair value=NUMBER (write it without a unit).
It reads value=0.75
